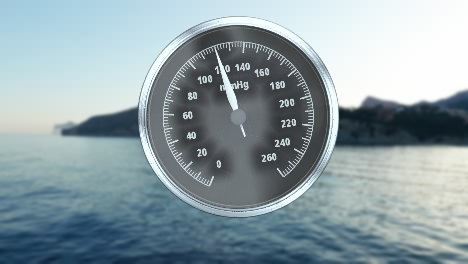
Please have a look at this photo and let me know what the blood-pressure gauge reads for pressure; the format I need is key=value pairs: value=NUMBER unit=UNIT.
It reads value=120 unit=mmHg
